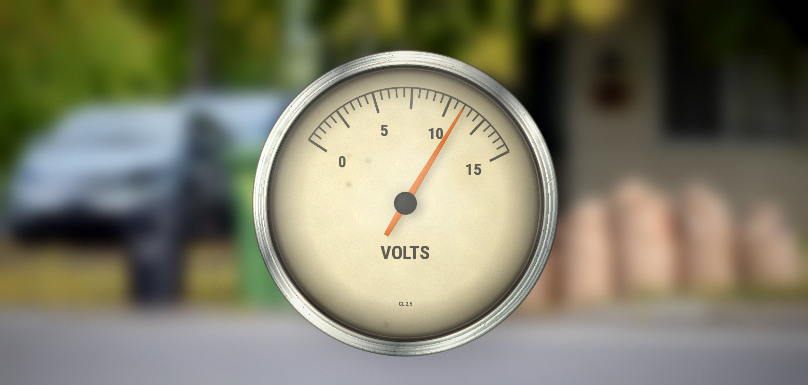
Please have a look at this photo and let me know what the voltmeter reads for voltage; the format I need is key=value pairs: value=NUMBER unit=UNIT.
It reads value=11 unit=V
